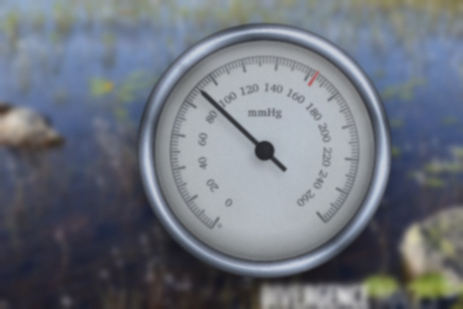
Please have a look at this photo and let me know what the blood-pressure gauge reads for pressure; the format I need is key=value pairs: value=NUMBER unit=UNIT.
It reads value=90 unit=mmHg
